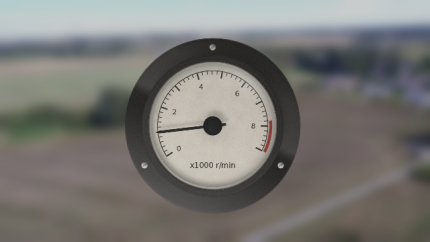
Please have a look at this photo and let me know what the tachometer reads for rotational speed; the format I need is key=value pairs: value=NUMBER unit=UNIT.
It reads value=1000 unit=rpm
